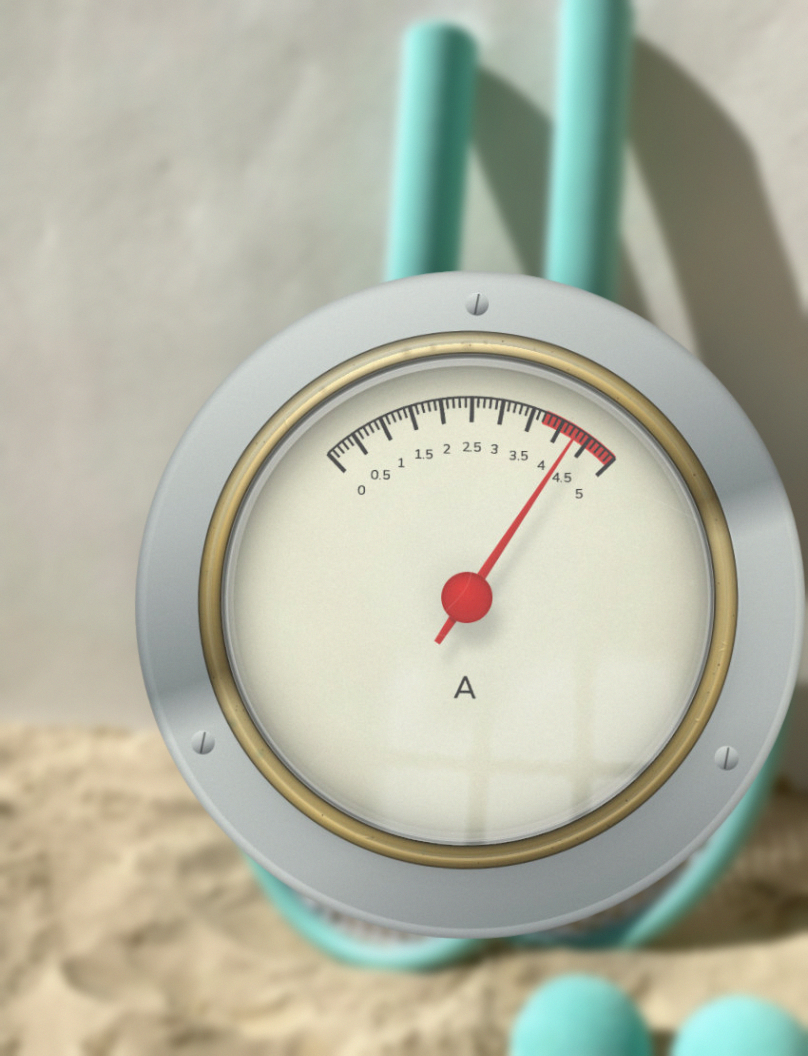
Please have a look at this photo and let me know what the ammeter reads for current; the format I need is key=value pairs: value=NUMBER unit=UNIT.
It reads value=4.3 unit=A
